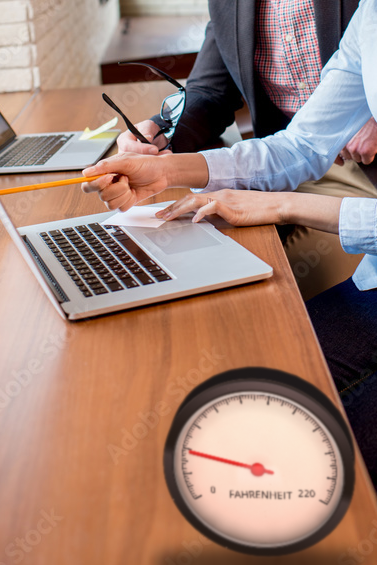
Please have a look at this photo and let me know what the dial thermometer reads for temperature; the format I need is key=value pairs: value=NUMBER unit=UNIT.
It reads value=40 unit=°F
